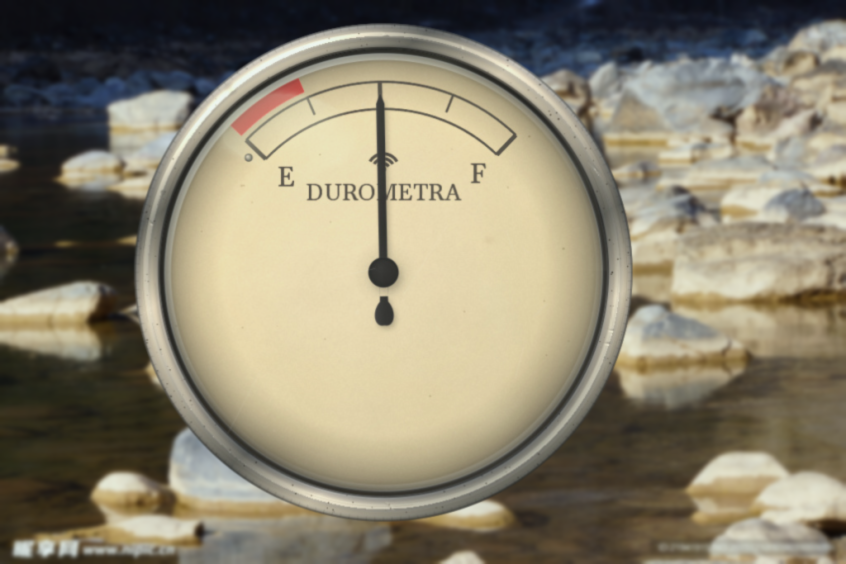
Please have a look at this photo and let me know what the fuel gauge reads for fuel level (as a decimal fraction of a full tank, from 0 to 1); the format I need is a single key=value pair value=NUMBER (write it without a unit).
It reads value=0.5
